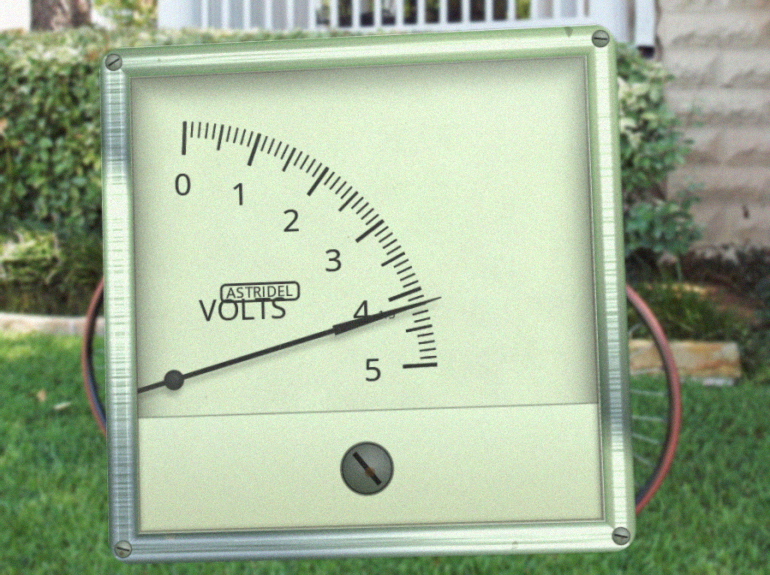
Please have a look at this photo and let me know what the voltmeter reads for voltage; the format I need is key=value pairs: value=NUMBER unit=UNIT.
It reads value=4.2 unit=V
